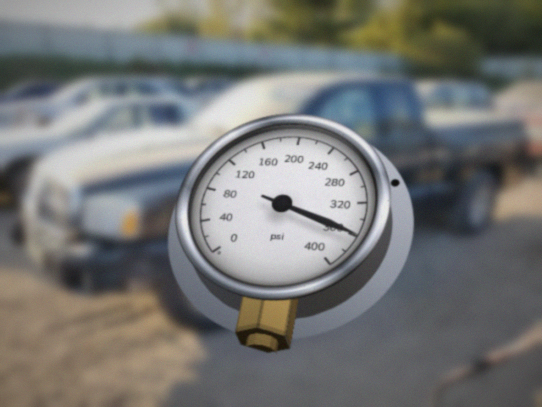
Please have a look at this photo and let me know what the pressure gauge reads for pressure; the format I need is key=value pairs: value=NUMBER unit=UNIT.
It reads value=360 unit=psi
